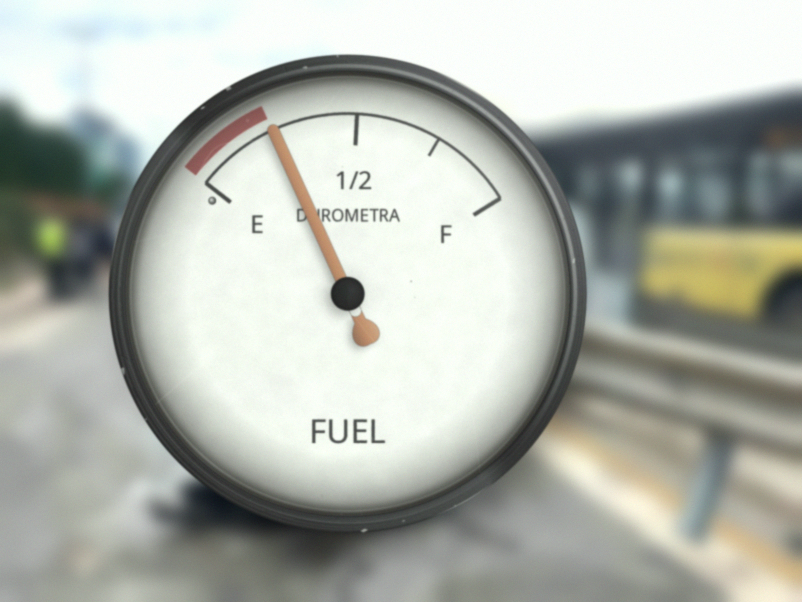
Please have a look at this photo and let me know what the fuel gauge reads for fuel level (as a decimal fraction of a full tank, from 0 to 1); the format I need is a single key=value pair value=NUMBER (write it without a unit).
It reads value=0.25
